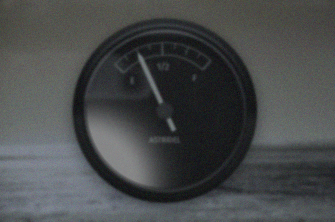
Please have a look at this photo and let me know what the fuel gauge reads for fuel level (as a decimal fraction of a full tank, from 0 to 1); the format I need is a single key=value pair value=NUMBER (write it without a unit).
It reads value=0.25
